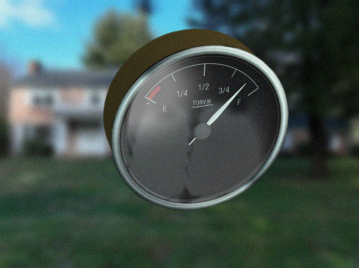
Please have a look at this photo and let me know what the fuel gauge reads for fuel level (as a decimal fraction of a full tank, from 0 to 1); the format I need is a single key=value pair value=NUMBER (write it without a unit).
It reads value=0.875
